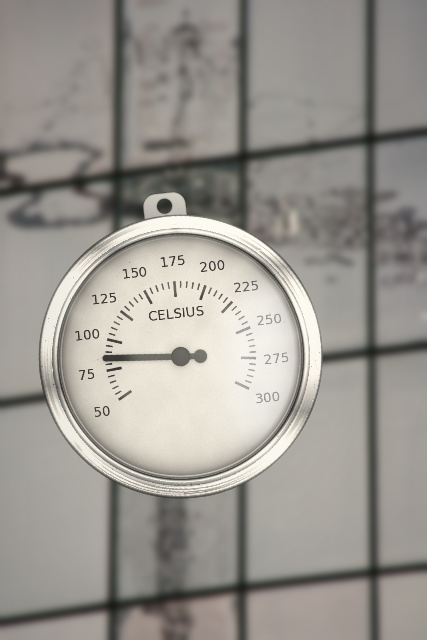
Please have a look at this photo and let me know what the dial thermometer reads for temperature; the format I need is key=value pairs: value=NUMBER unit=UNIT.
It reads value=85 unit=°C
